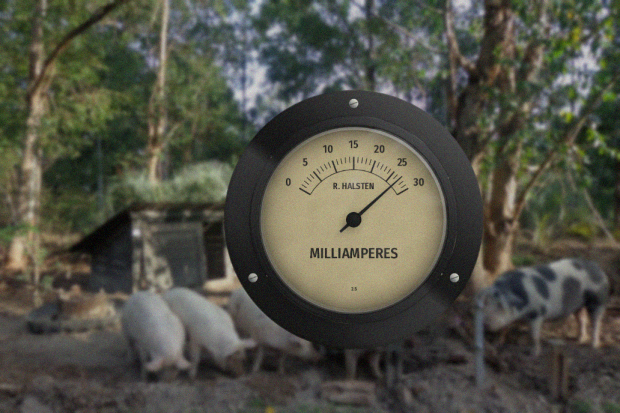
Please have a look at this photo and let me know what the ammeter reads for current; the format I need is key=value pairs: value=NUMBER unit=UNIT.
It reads value=27 unit=mA
